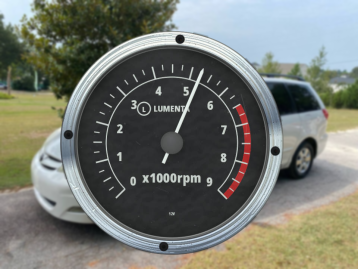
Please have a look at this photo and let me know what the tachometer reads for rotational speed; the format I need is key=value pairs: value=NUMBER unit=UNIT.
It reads value=5250 unit=rpm
